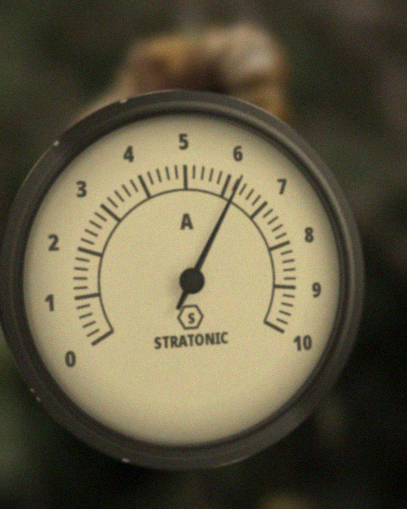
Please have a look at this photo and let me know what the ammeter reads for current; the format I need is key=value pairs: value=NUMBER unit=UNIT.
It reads value=6.2 unit=A
